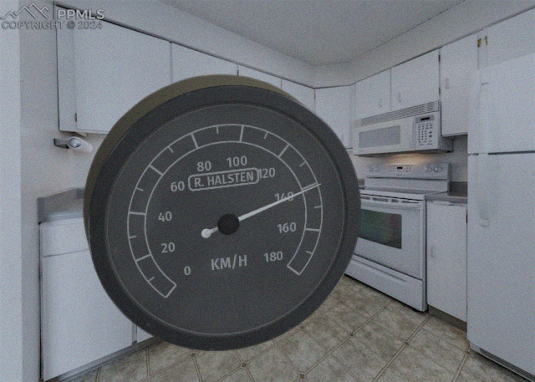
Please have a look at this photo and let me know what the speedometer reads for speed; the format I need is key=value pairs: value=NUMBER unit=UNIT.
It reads value=140 unit=km/h
